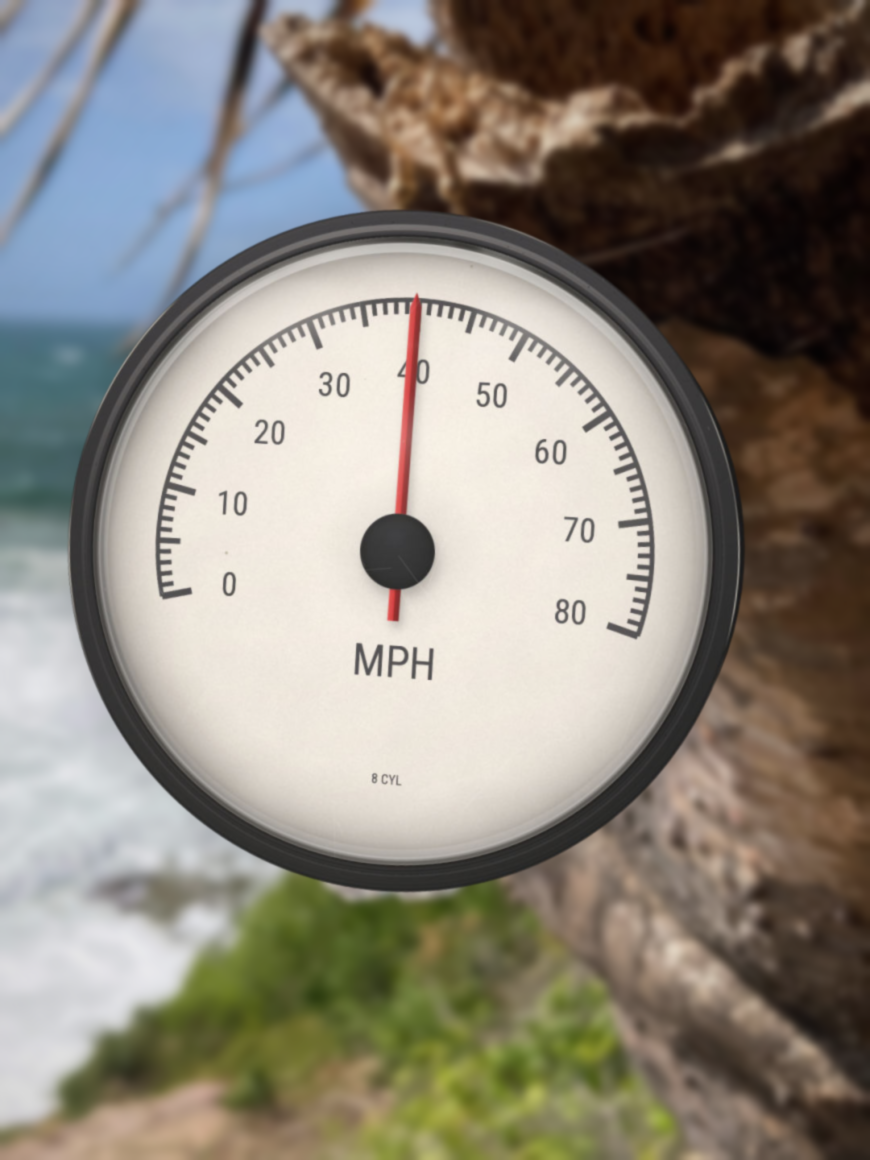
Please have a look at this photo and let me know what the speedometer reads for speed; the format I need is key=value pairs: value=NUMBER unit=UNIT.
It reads value=40 unit=mph
